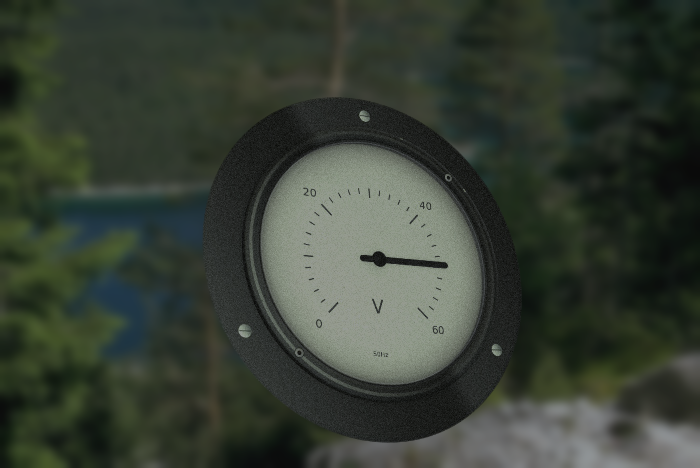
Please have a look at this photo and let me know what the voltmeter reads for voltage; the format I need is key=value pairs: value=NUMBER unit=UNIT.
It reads value=50 unit=V
